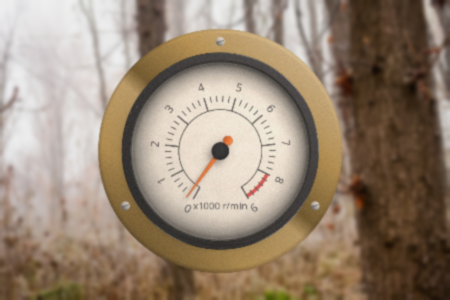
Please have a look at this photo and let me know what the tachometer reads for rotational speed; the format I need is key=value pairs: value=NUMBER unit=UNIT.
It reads value=200 unit=rpm
